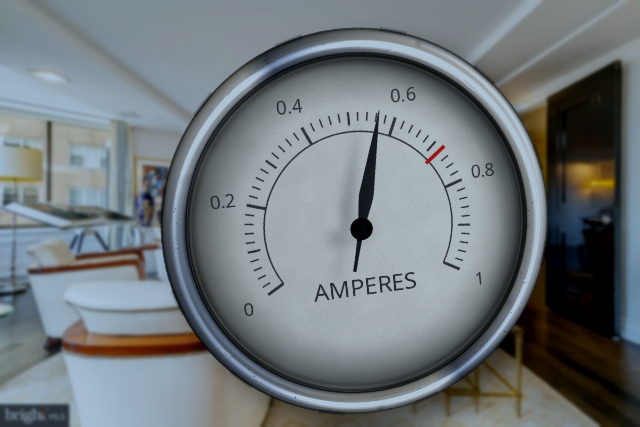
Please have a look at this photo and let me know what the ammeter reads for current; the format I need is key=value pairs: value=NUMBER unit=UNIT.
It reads value=0.56 unit=A
